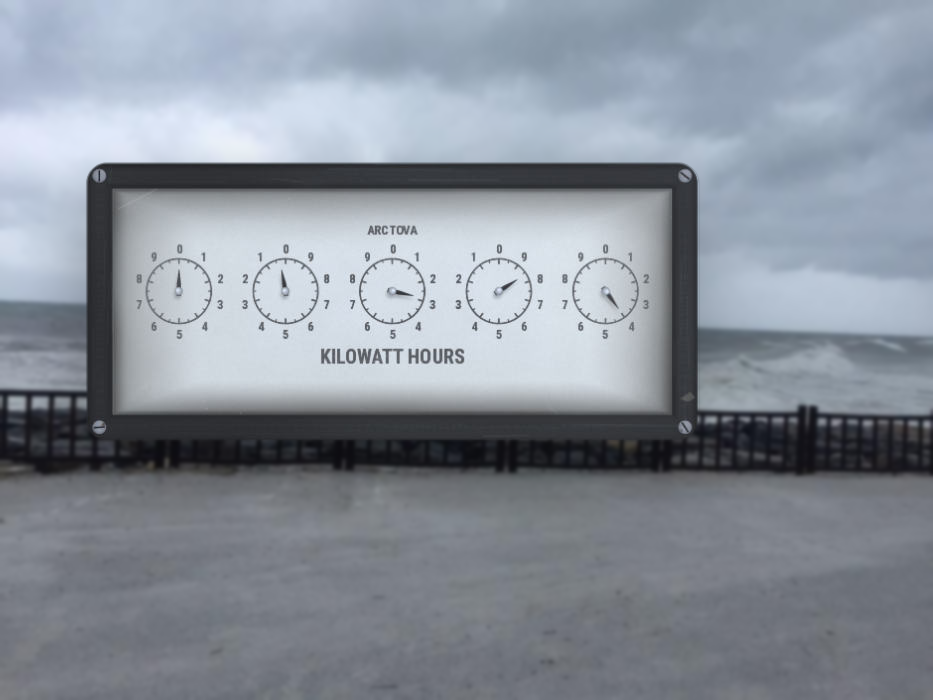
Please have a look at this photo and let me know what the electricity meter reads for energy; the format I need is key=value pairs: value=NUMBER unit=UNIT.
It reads value=284 unit=kWh
